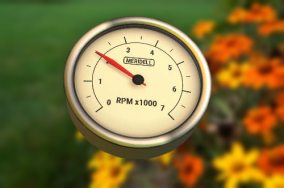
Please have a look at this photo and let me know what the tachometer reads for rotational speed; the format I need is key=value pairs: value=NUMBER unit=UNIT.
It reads value=2000 unit=rpm
